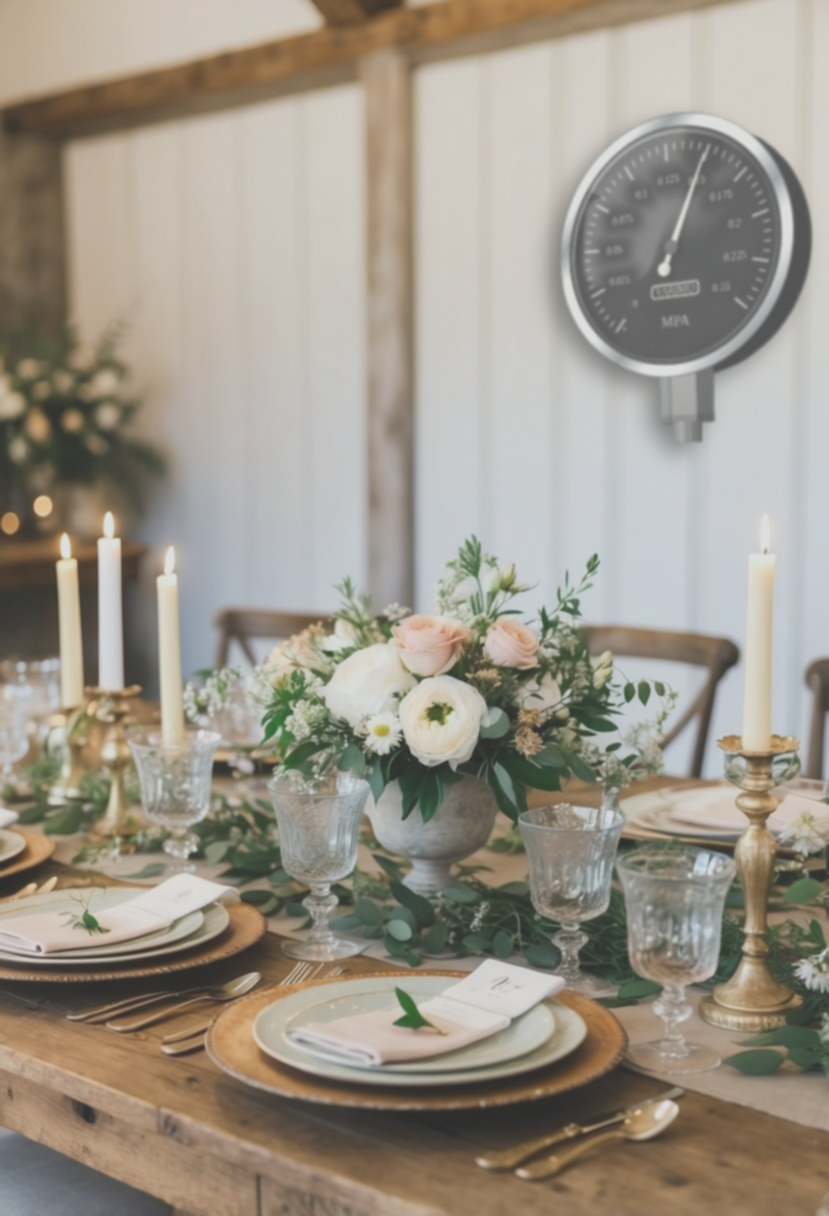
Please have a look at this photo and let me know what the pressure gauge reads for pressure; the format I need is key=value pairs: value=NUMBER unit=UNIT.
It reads value=0.15 unit=MPa
